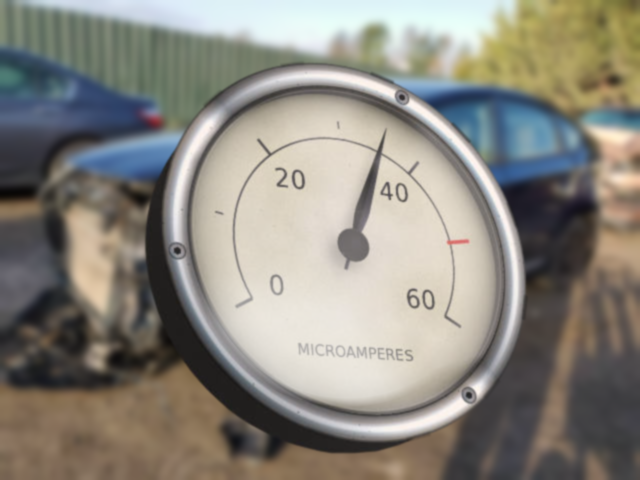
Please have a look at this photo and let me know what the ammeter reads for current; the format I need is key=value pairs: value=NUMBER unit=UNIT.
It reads value=35 unit=µA
